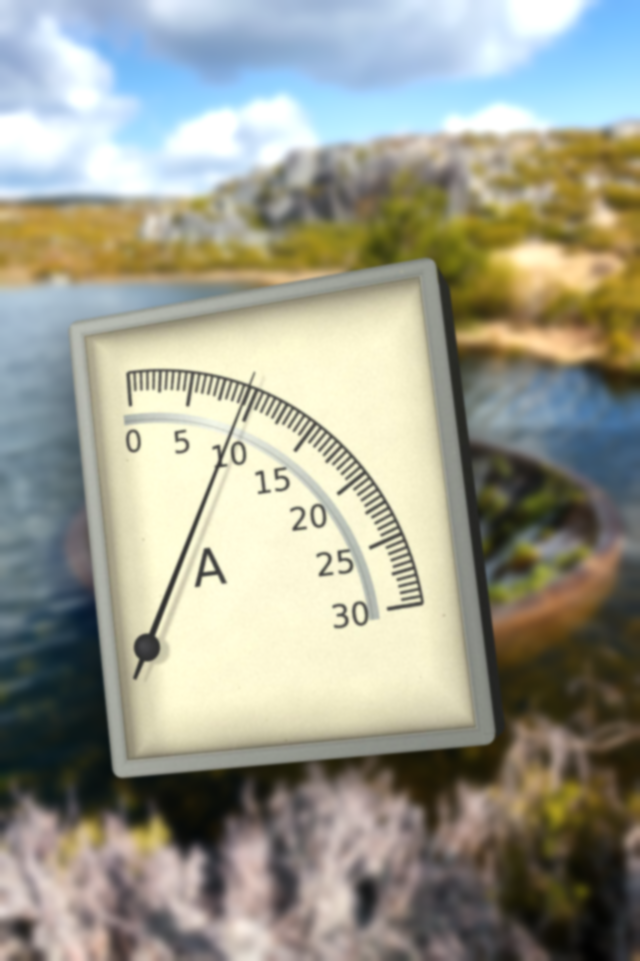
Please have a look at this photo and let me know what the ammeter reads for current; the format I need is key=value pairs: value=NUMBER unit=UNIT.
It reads value=9.5 unit=A
